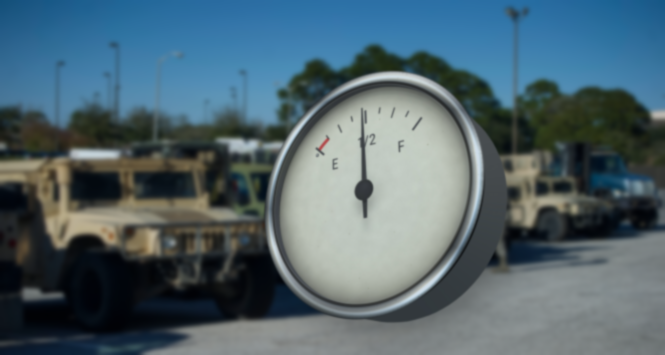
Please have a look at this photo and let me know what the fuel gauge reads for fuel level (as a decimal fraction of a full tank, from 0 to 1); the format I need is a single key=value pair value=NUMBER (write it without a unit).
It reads value=0.5
